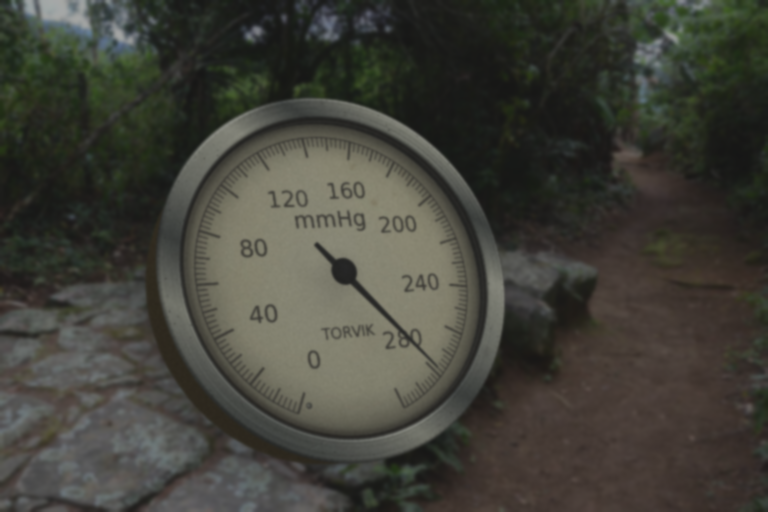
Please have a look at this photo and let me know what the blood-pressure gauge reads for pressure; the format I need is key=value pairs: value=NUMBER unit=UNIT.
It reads value=280 unit=mmHg
